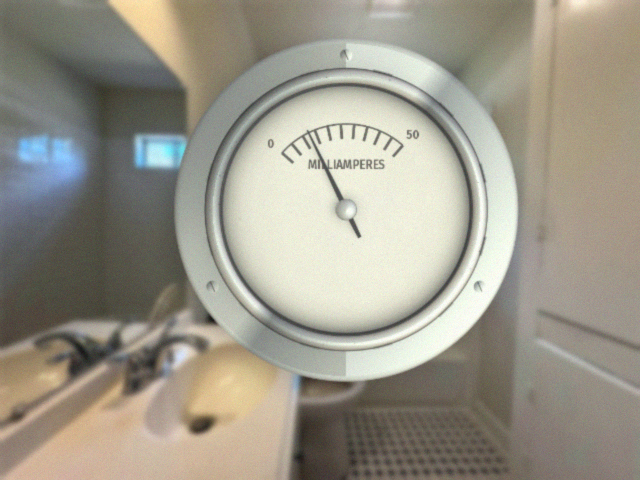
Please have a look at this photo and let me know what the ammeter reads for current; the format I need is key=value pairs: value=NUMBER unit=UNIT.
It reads value=12.5 unit=mA
